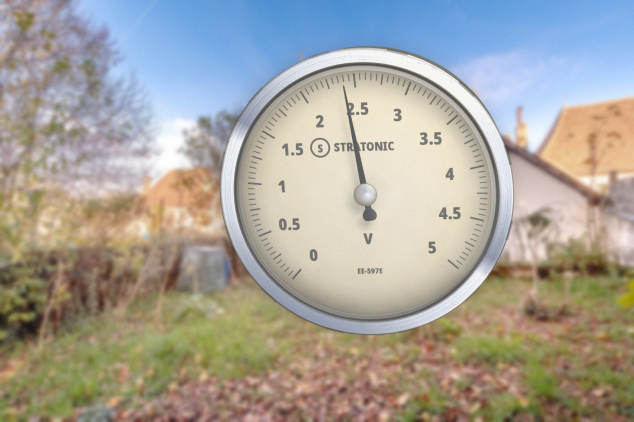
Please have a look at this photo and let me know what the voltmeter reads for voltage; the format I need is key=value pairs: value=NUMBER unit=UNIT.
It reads value=2.4 unit=V
